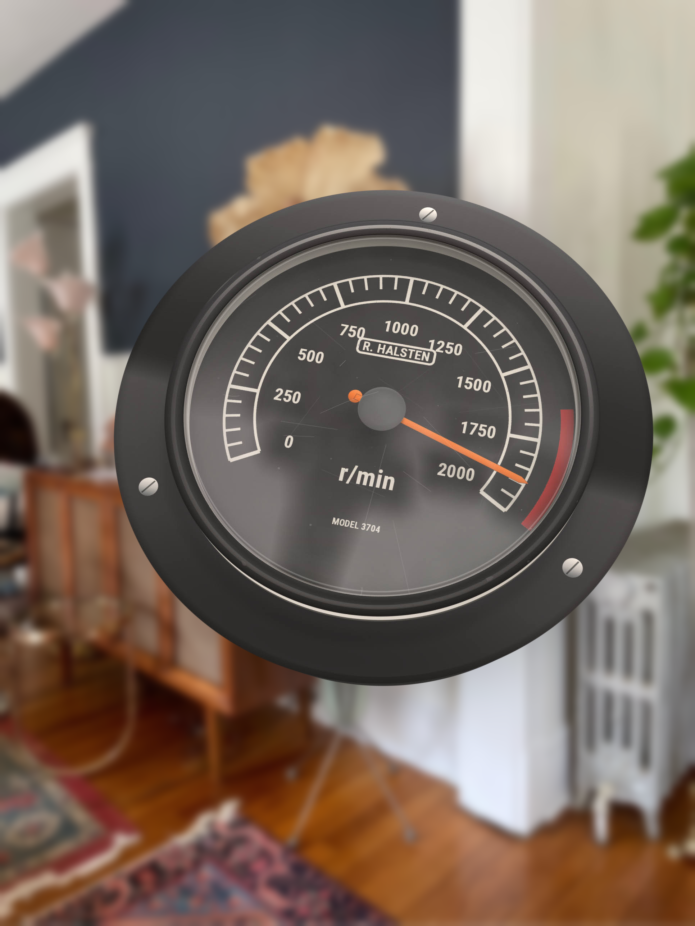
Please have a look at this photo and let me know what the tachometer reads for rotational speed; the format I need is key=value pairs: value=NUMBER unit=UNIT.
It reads value=1900 unit=rpm
